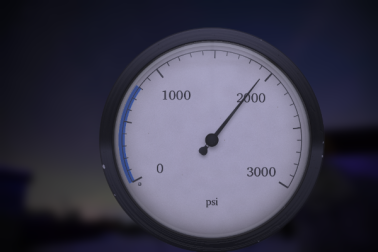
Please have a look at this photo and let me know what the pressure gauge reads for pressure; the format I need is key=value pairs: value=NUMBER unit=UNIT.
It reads value=1950 unit=psi
